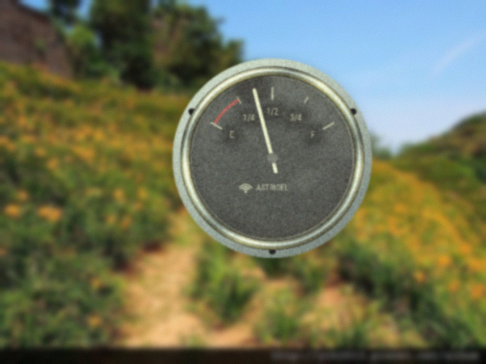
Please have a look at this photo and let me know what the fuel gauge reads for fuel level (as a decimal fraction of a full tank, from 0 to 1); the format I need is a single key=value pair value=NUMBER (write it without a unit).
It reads value=0.375
